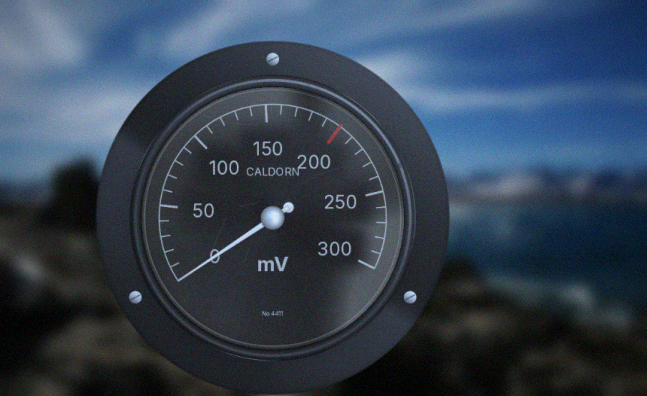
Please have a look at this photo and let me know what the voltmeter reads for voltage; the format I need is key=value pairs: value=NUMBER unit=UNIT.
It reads value=0 unit=mV
